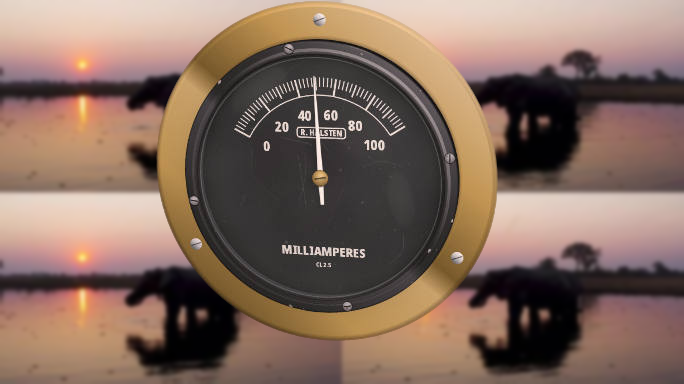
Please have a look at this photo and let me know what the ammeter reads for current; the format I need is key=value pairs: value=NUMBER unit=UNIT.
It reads value=50 unit=mA
